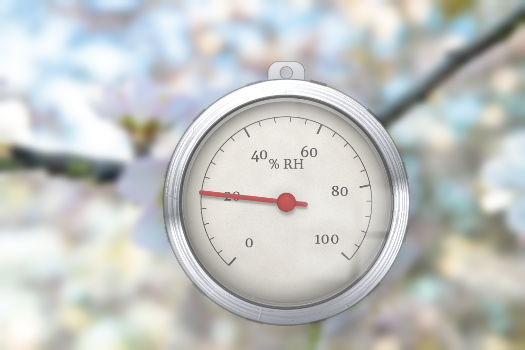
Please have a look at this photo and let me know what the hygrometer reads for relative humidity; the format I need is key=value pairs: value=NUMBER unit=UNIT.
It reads value=20 unit=%
